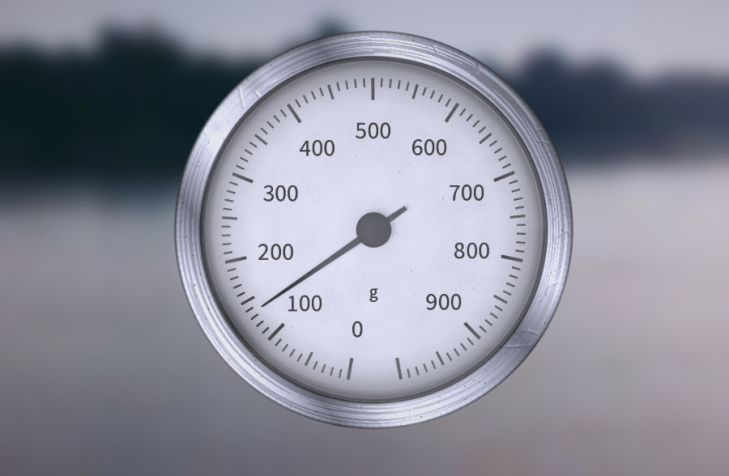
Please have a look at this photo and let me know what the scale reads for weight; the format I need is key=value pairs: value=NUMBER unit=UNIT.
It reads value=135 unit=g
